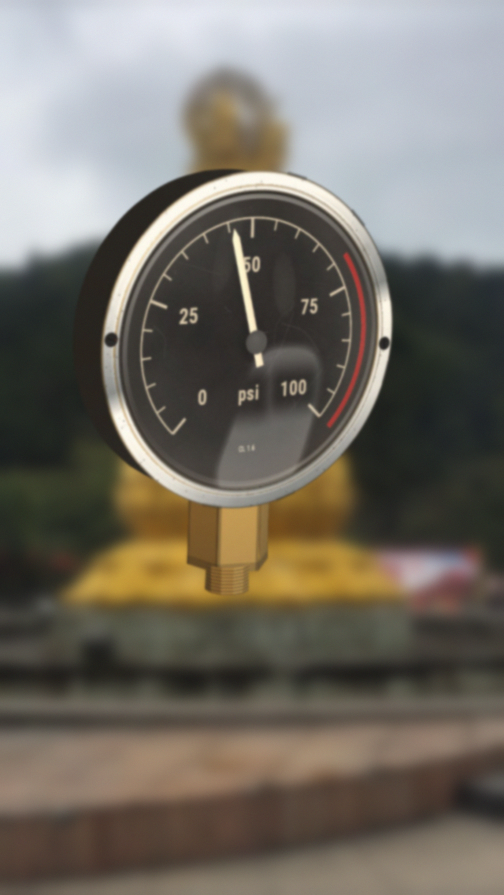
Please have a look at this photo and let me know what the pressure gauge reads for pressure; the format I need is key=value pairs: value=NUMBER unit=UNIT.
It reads value=45 unit=psi
